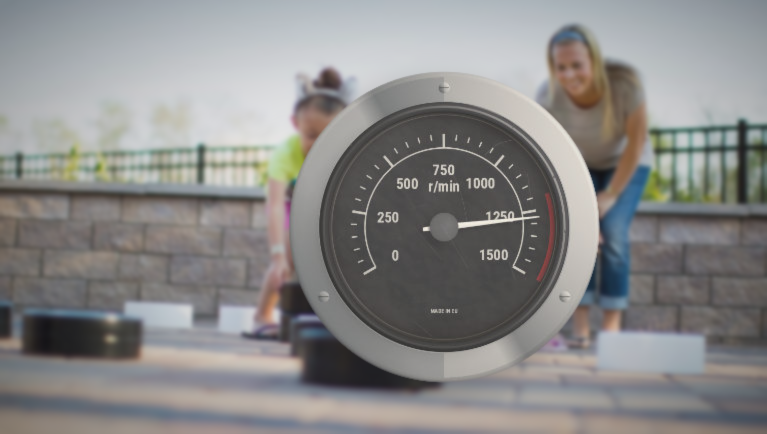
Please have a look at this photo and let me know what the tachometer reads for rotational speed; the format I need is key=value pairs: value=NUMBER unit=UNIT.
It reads value=1275 unit=rpm
